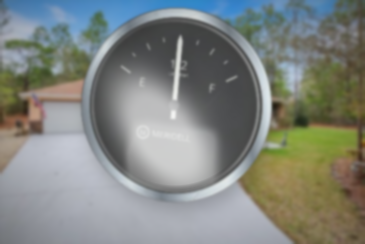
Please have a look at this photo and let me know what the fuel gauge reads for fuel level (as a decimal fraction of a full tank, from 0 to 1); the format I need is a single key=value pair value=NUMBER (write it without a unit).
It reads value=0.5
